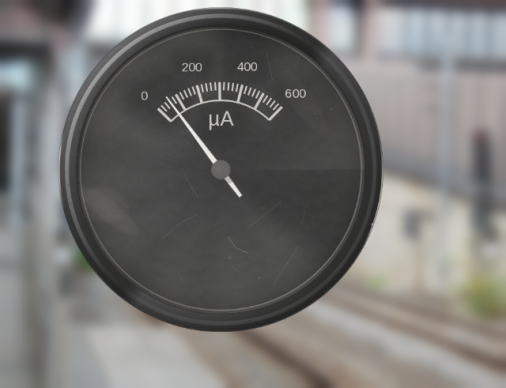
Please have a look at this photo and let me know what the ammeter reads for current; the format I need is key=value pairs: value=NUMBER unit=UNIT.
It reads value=60 unit=µA
